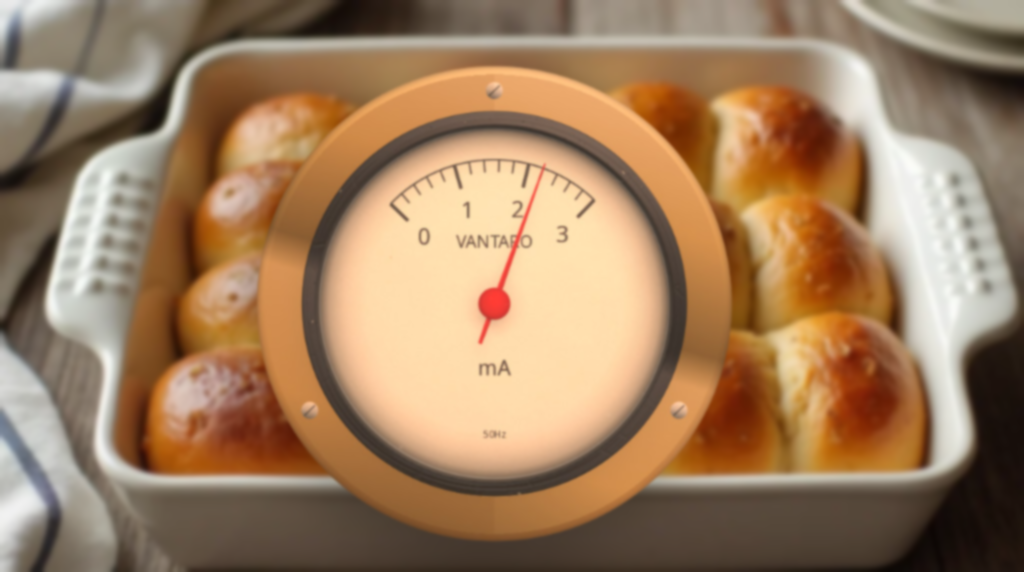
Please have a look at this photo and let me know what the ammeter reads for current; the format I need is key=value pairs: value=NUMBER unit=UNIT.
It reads value=2.2 unit=mA
